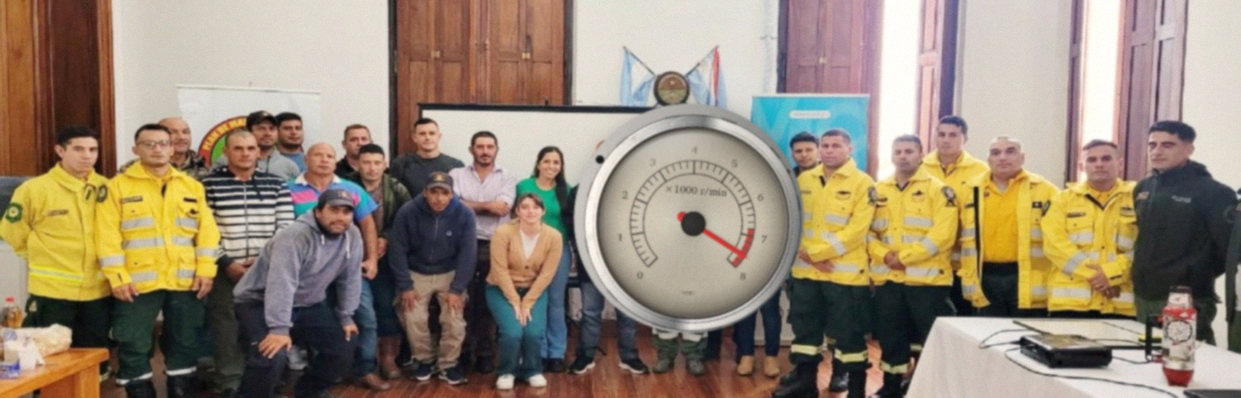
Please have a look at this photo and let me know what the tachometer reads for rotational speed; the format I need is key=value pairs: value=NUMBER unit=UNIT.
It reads value=7600 unit=rpm
